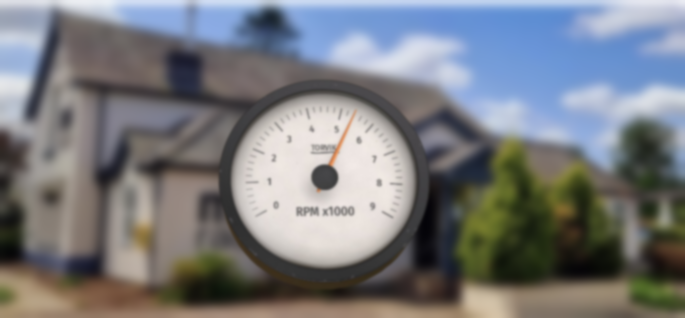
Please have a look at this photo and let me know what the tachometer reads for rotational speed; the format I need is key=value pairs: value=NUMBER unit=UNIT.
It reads value=5400 unit=rpm
